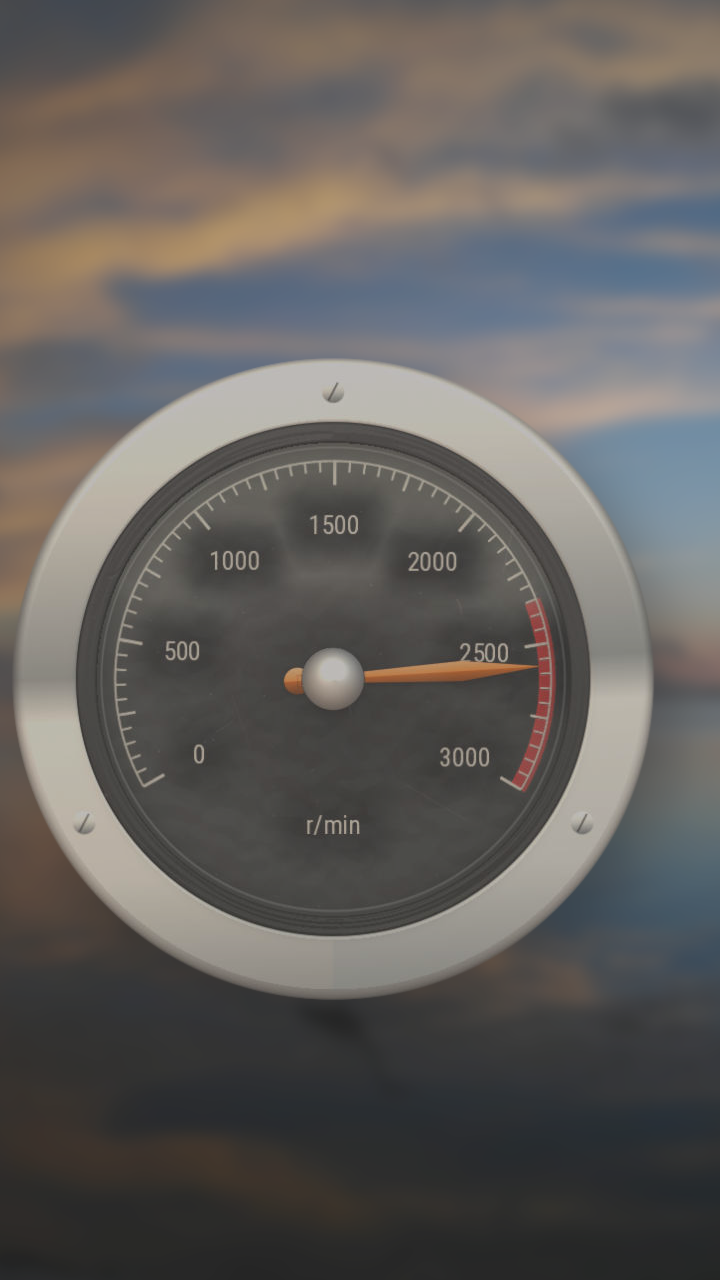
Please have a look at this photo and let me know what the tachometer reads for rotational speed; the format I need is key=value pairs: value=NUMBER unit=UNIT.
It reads value=2575 unit=rpm
